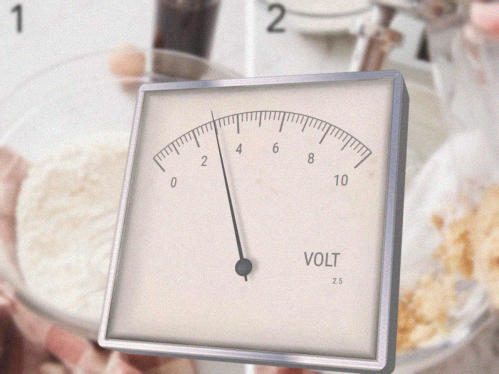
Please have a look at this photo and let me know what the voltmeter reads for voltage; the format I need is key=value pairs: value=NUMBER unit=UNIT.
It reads value=3 unit=V
